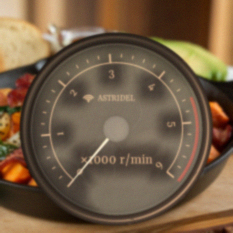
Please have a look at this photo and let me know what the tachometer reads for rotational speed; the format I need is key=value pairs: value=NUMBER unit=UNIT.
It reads value=0 unit=rpm
